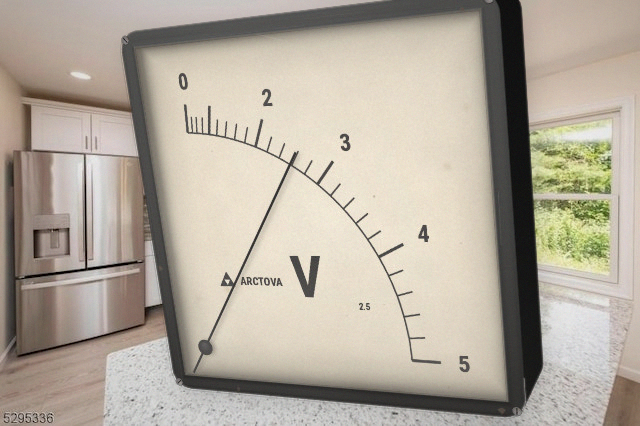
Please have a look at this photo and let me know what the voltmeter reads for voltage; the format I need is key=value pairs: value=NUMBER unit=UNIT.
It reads value=2.6 unit=V
